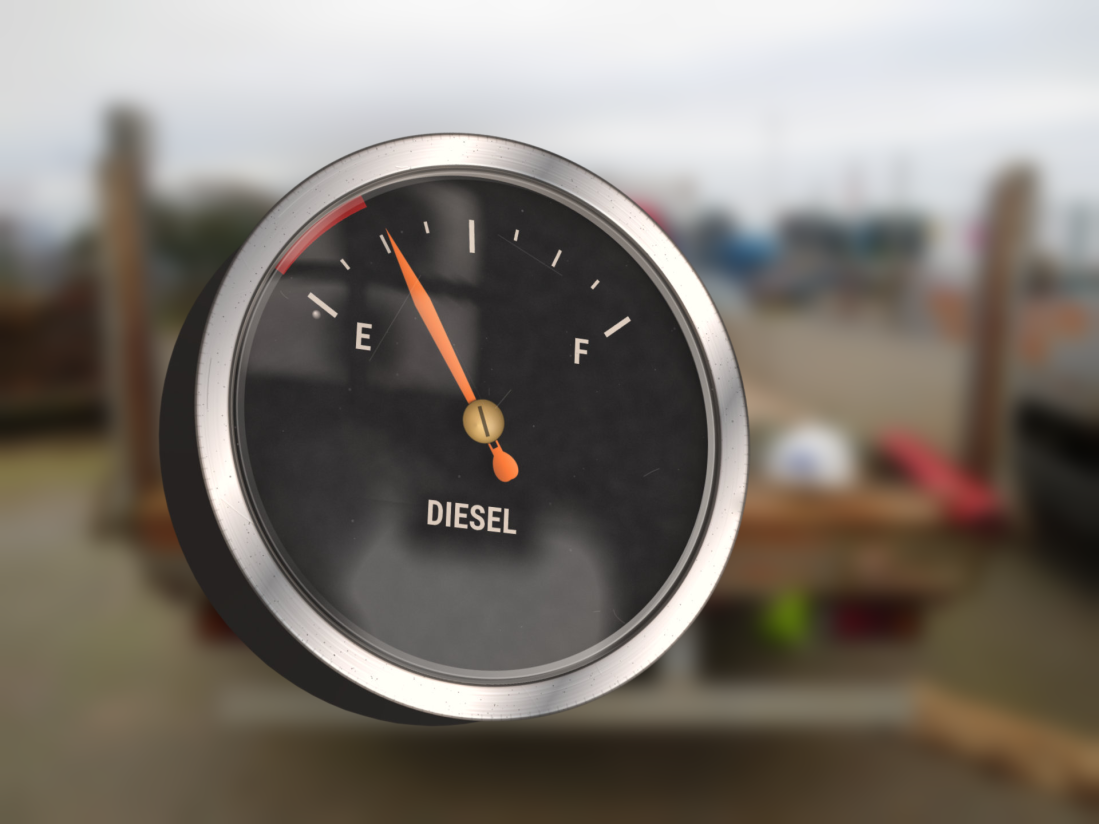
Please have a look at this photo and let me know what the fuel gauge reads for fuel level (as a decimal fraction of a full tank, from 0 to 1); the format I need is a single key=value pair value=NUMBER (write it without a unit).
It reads value=0.25
